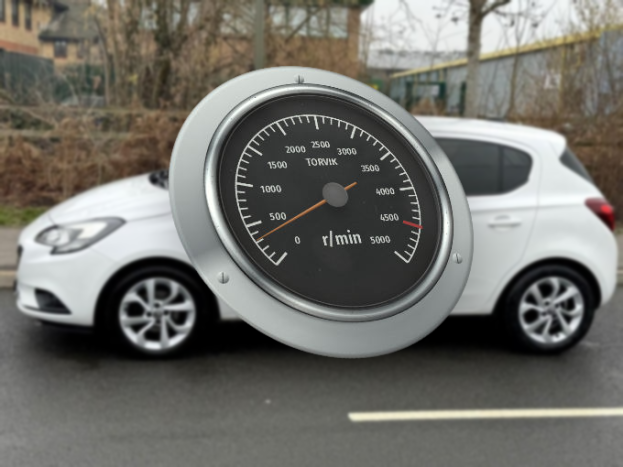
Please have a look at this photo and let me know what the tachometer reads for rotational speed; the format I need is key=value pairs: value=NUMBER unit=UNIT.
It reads value=300 unit=rpm
